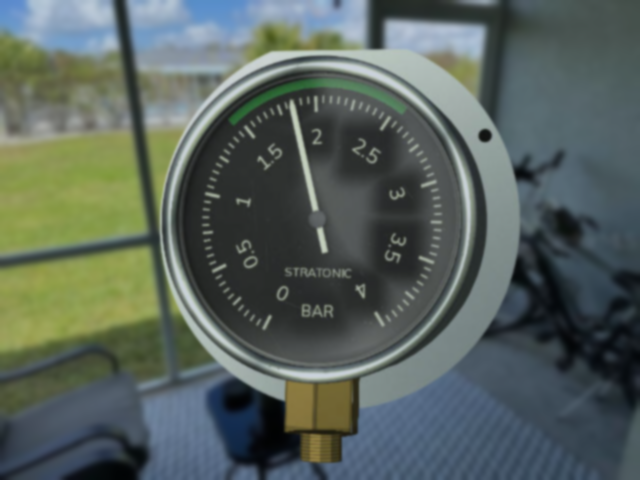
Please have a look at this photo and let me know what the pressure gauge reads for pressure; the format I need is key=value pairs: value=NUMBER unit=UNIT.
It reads value=1.85 unit=bar
